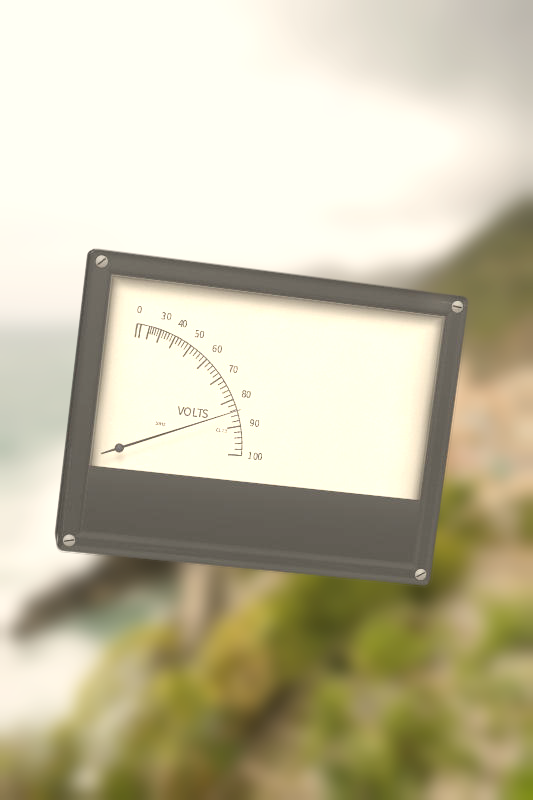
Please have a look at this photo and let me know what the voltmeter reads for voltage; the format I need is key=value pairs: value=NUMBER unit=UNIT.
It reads value=84 unit=V
